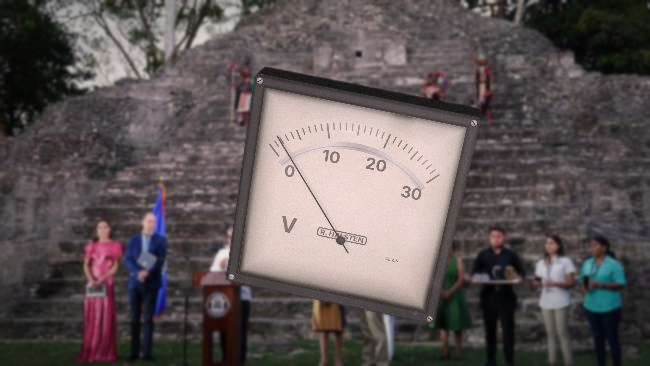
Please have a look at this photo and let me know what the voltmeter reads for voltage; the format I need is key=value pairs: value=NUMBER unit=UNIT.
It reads value=2 unit=V
